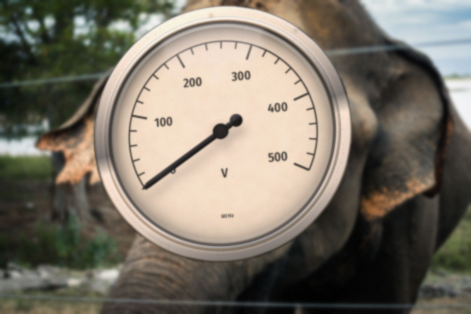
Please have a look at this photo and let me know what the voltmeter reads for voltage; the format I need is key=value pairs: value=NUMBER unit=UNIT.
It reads value=0 unit=V
